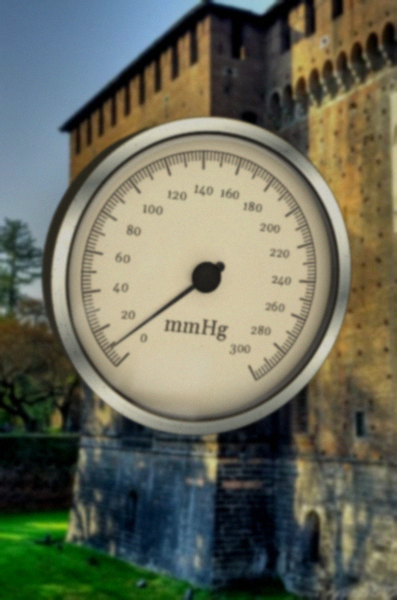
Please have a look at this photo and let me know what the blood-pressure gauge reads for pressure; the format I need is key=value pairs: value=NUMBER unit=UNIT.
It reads value=10 unit=mmHg
